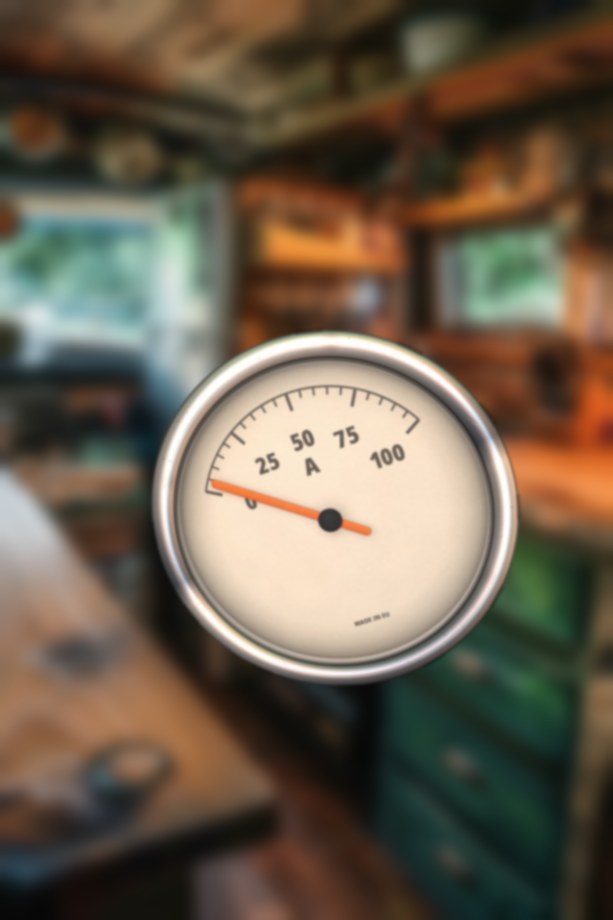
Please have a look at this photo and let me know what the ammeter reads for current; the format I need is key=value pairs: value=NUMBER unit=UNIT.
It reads value=5 unit=A
